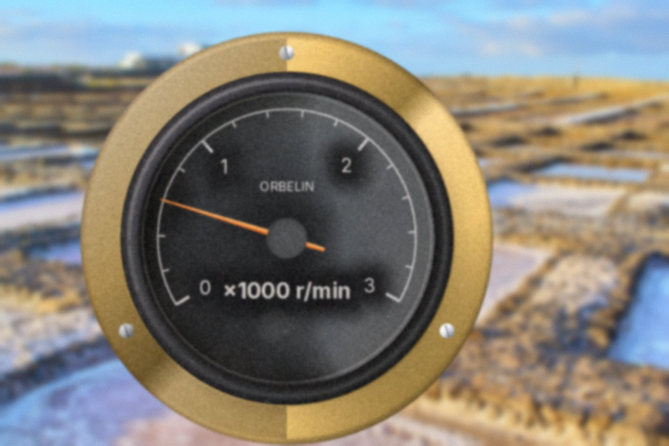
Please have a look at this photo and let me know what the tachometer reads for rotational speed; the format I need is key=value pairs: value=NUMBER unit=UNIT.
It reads value=600 unit=rpm
